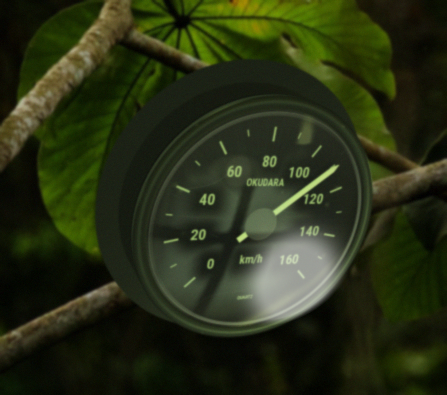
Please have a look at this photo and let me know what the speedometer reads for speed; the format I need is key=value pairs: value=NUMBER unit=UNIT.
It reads value=110 unit=km/h
